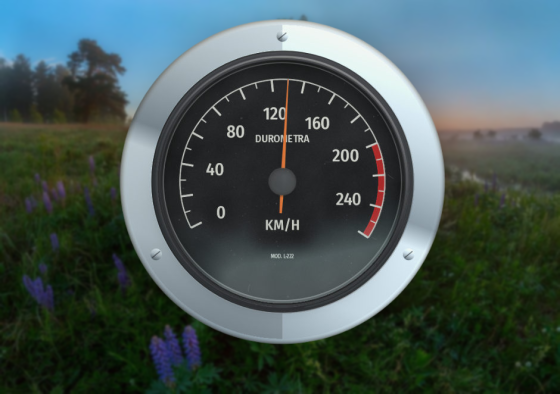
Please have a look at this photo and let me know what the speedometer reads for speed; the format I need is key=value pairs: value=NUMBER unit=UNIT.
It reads value=130 unit=km/h
